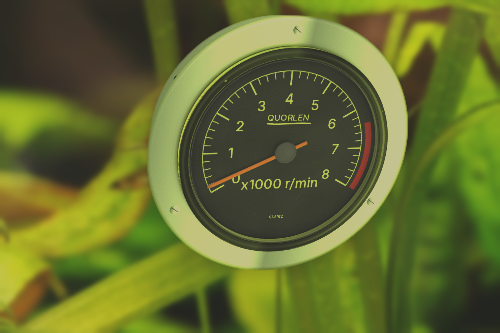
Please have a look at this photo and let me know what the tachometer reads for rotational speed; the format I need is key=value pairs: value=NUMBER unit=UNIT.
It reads value=200 unit=rpm
